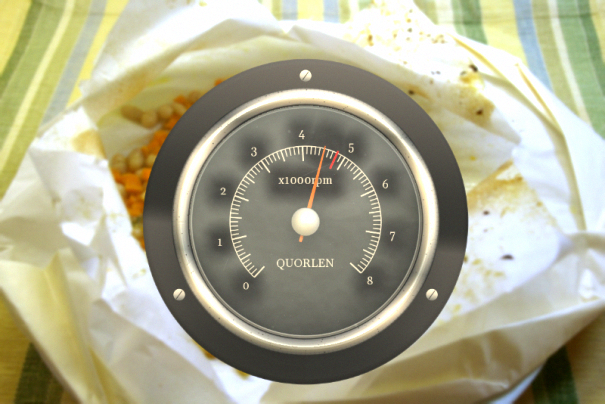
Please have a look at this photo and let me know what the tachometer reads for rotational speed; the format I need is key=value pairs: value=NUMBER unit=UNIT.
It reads value=4500 unit=rpm
